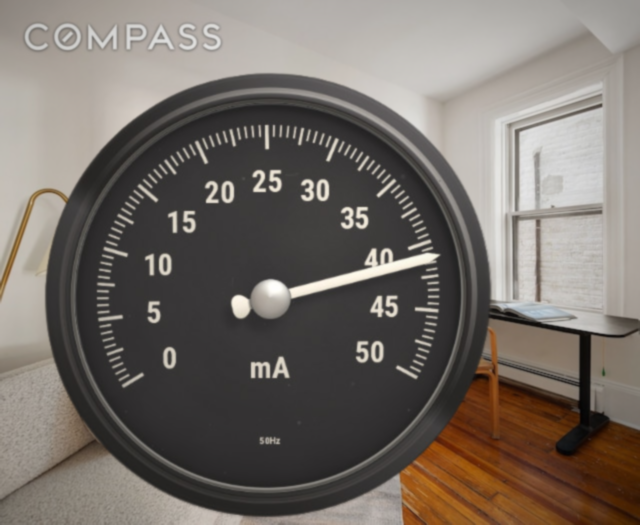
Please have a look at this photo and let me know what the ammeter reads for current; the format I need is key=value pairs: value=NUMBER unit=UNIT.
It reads value=41 unit=mA
